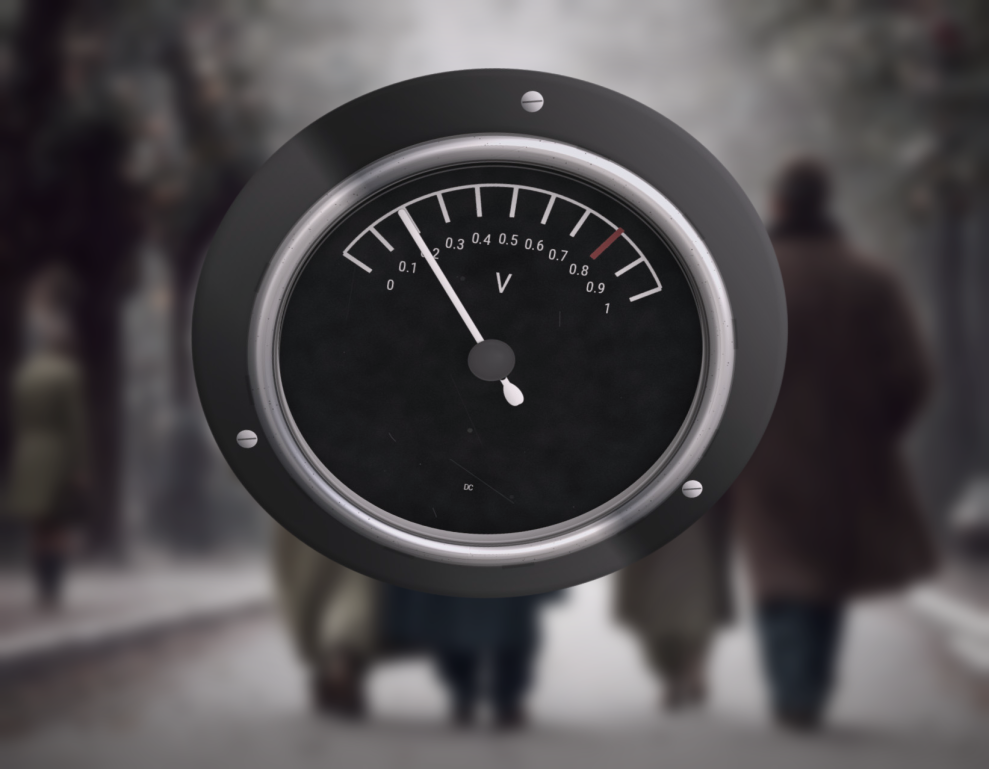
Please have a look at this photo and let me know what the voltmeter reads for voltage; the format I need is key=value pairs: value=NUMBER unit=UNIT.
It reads value=0.2 unit=V
